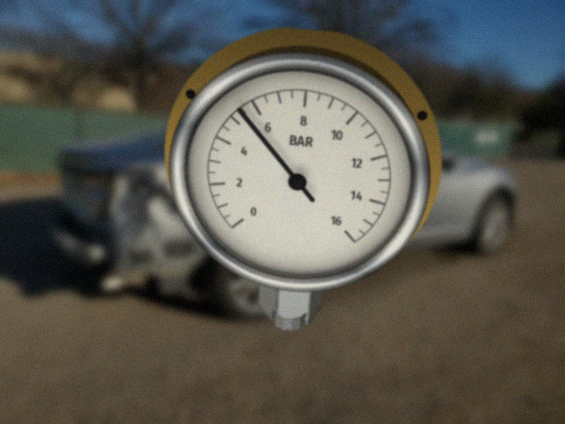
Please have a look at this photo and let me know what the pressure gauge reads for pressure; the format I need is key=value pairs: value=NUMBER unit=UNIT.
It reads value=5.5 unit=bar
